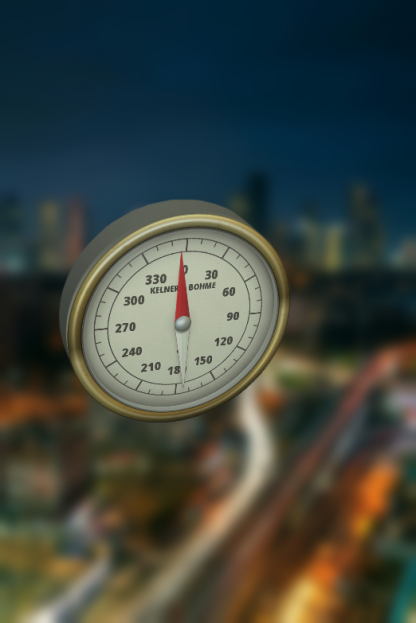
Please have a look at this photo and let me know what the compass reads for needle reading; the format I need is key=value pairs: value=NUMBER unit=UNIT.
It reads value=355 unit=°
